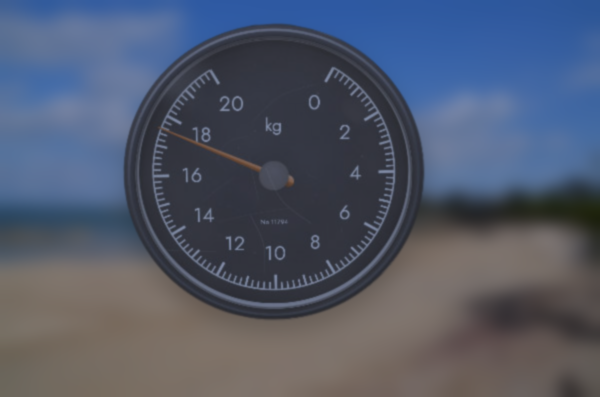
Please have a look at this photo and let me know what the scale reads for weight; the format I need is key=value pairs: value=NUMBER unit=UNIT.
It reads value=17.6 unit=kg
